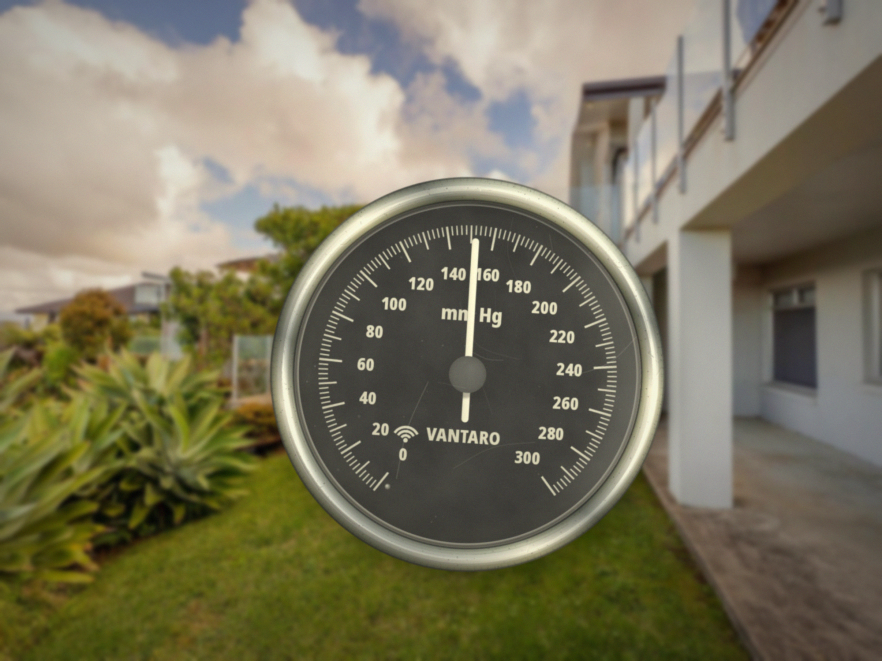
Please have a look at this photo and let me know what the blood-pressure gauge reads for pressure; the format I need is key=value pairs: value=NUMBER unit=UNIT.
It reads value=152 unit=mmHg
